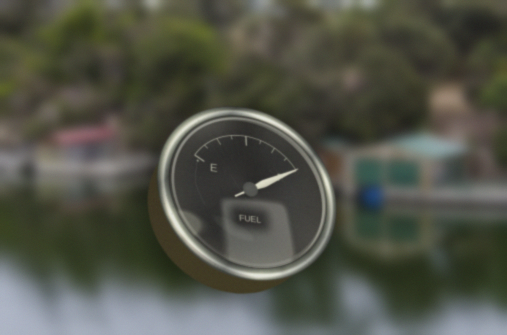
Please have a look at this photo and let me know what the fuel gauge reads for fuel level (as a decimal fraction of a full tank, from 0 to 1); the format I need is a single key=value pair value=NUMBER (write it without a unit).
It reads value=1
